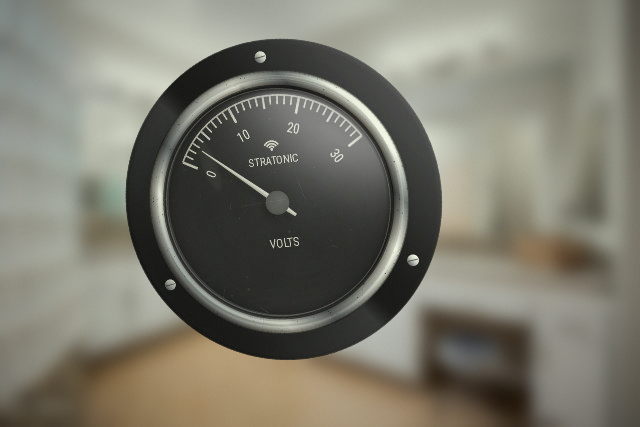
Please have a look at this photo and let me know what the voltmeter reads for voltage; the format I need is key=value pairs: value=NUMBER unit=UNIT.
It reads value=3 unit=V
